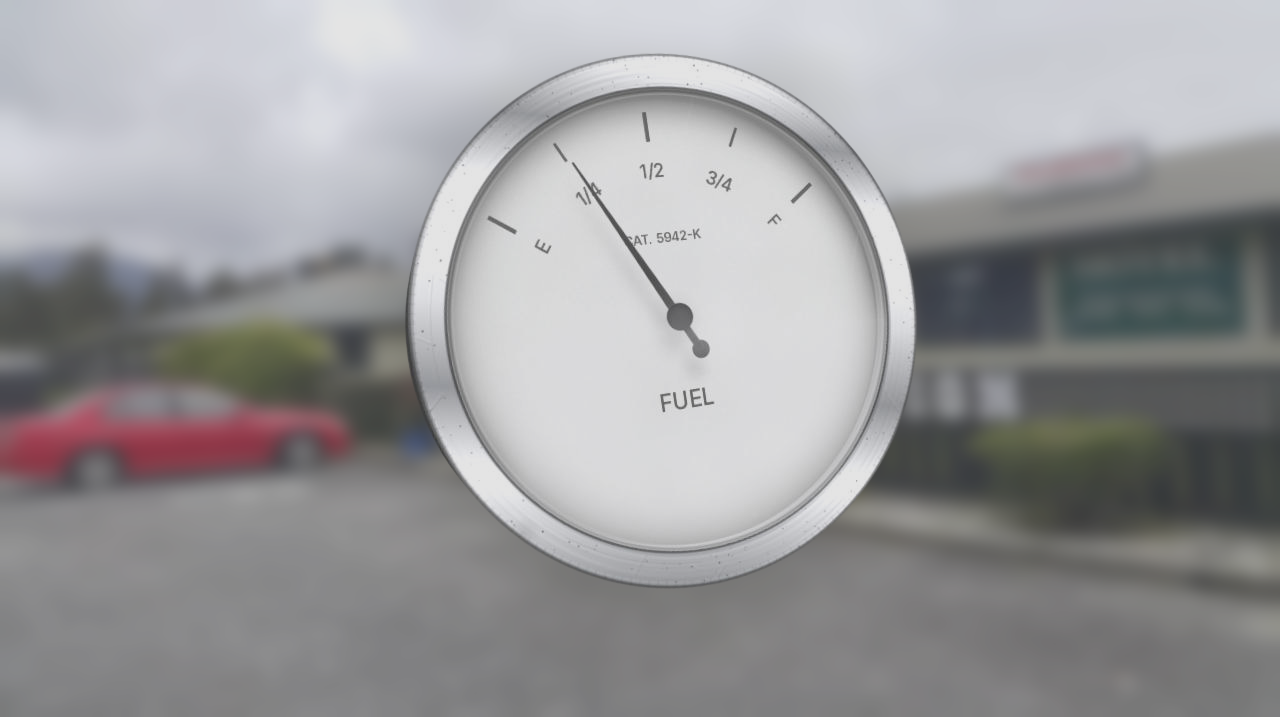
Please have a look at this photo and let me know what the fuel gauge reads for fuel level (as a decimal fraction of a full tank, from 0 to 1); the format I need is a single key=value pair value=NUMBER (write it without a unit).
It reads value=0.25
